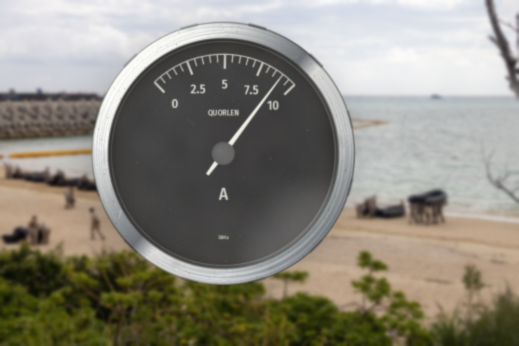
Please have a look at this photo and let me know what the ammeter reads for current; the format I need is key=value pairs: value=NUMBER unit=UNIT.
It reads value=9 unit=A
